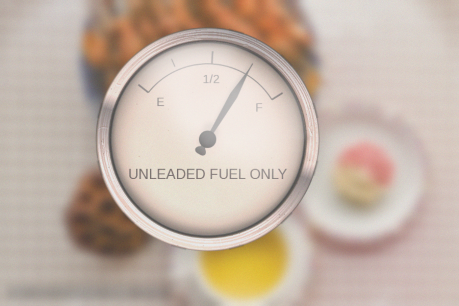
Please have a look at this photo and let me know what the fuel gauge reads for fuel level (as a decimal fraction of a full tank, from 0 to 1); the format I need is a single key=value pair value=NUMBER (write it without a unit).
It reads value=0.75
